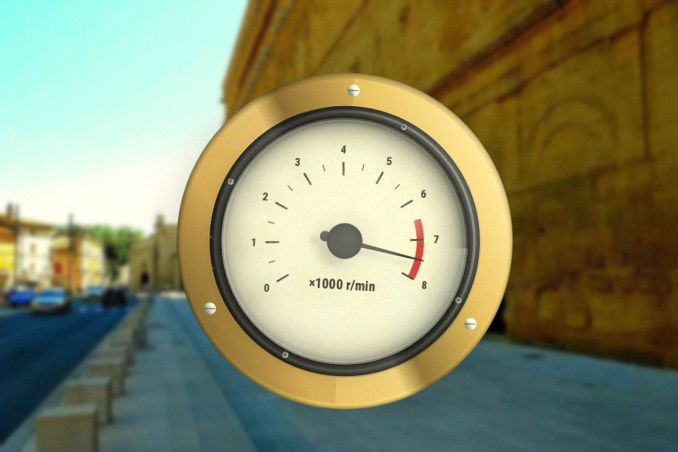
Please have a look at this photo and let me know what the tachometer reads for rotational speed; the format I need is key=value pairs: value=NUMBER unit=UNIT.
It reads value=7500 unit=rpm
